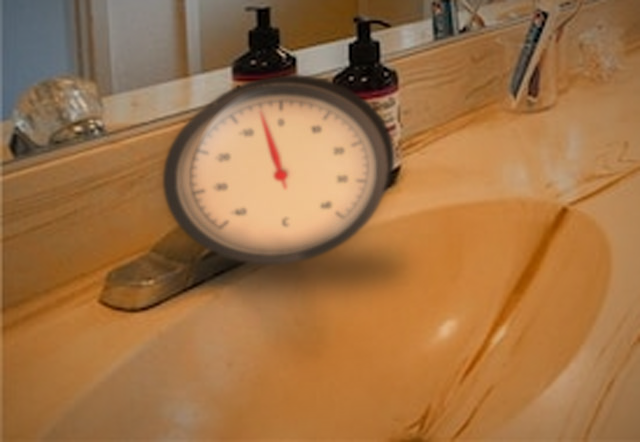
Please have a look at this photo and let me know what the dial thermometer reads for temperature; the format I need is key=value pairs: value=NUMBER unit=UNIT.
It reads value=-4 unit=°C
